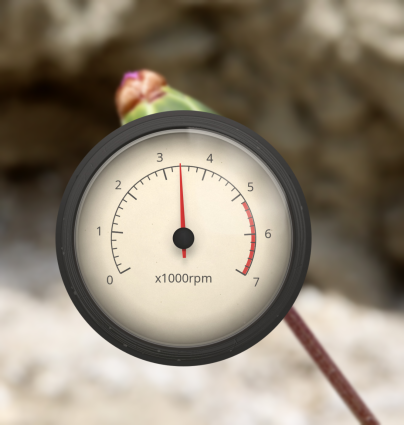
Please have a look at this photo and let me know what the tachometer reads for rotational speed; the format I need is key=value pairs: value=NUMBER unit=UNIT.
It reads value=3400 unit=rpm
